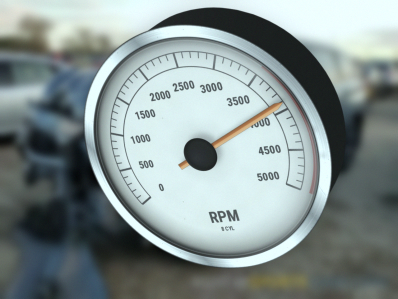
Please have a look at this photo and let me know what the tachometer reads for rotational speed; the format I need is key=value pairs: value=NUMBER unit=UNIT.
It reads value=3900 unit=rpm
